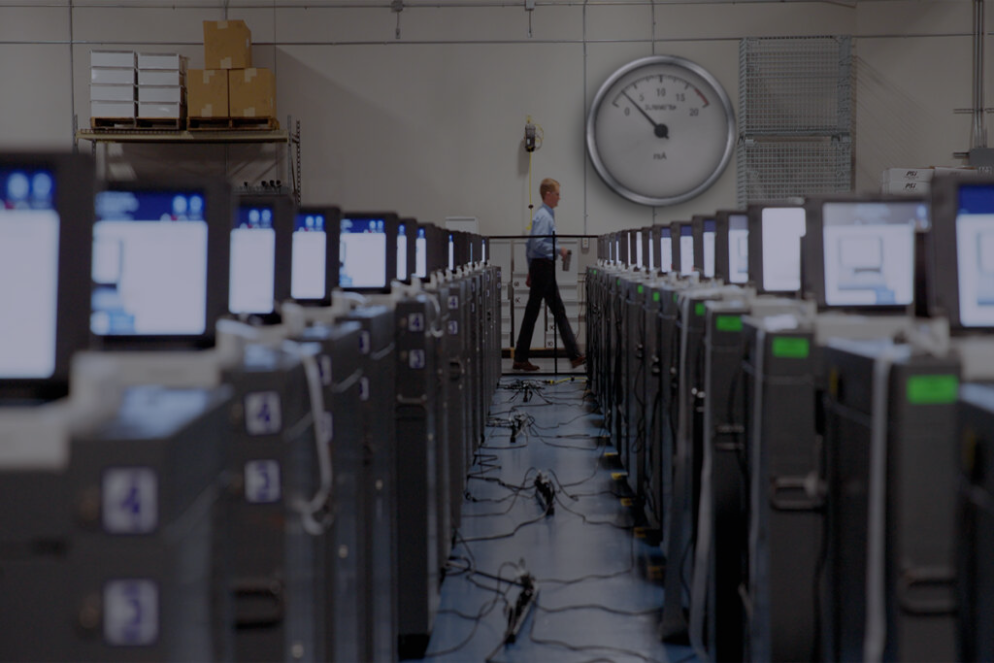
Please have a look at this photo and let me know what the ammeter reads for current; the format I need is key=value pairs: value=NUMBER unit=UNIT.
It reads value=2.5 unit=mA
